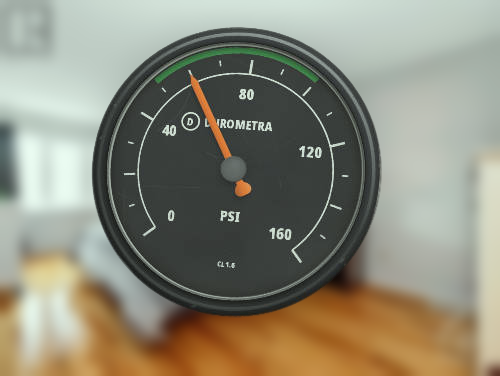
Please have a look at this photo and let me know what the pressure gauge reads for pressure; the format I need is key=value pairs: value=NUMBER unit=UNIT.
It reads value=60 unit=psi
